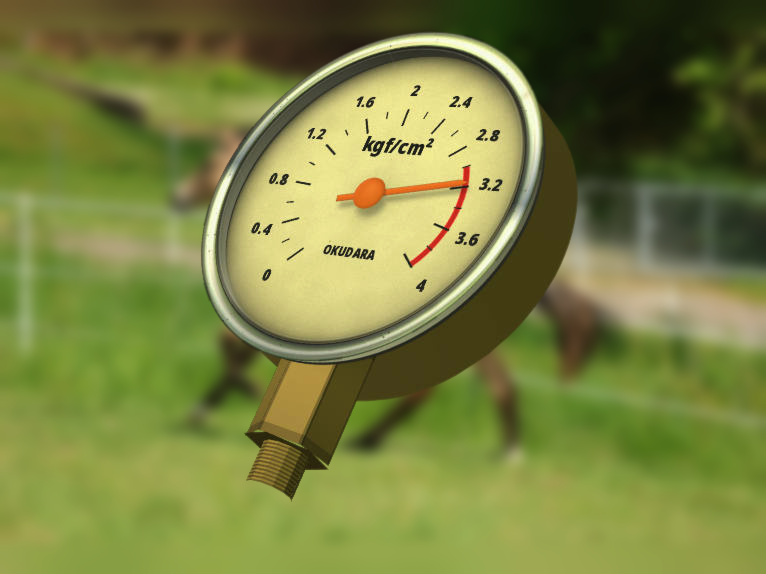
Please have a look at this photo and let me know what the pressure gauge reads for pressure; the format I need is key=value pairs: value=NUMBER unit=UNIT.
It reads value=3.2 unit=kg/cm²
